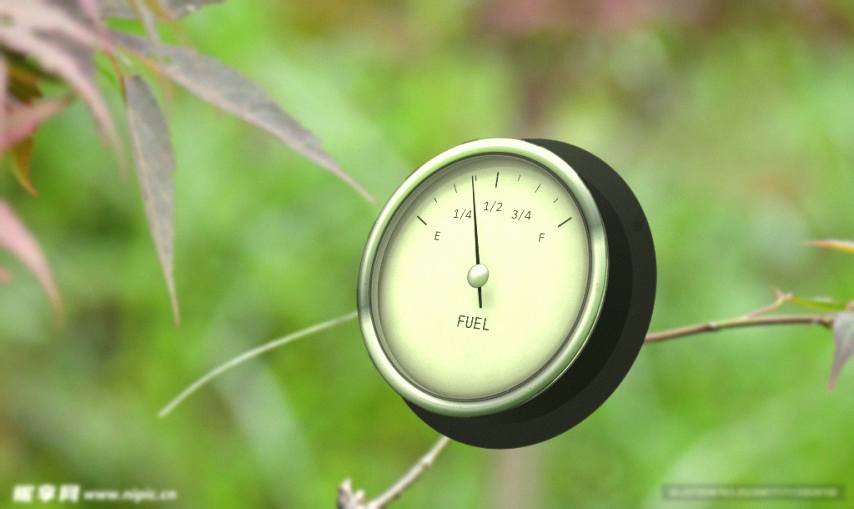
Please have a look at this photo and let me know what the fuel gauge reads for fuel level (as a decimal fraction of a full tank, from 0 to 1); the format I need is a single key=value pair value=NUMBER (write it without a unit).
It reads value=0.375
